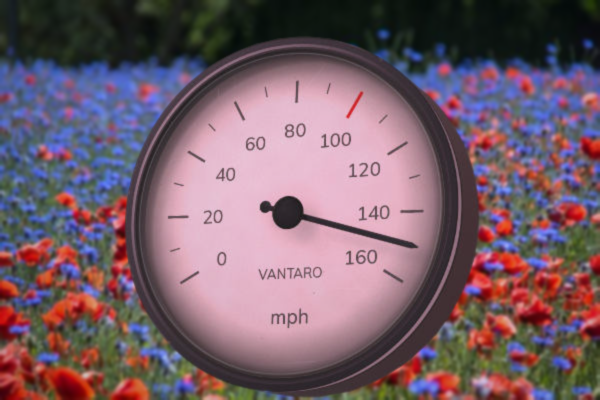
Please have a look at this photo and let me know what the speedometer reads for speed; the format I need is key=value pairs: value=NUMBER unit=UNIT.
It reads value=150 unit=mph
